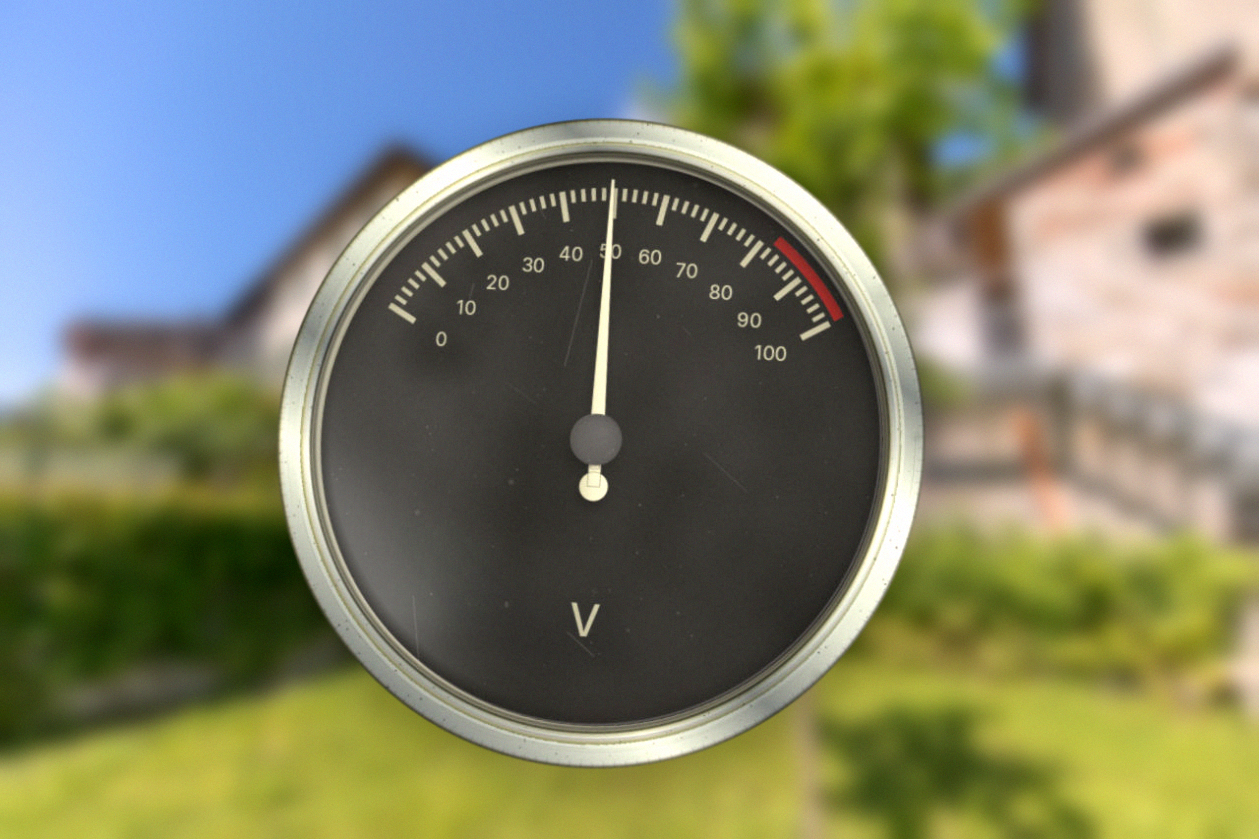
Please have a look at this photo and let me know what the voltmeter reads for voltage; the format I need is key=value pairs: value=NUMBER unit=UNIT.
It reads value=50 unit=V
